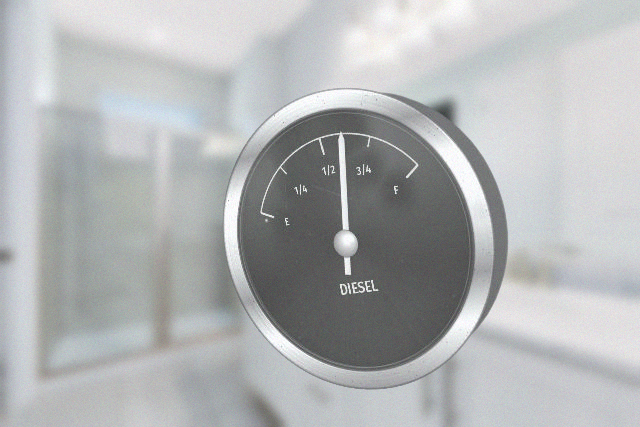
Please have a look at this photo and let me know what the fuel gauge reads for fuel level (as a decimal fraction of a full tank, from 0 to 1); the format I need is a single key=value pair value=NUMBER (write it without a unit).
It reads value=0.625
